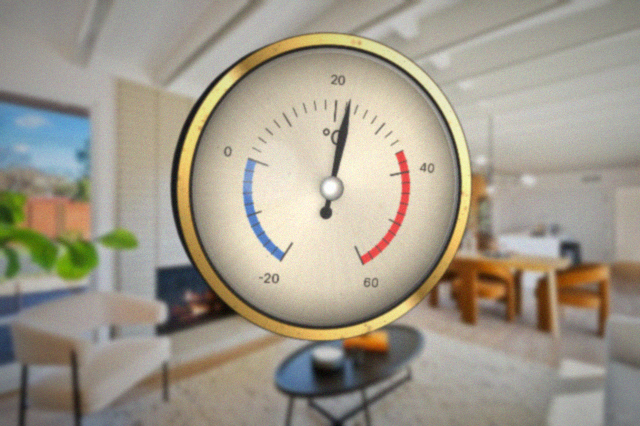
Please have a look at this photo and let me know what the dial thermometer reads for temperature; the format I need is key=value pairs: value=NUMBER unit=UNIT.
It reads value=22 unit=°C
